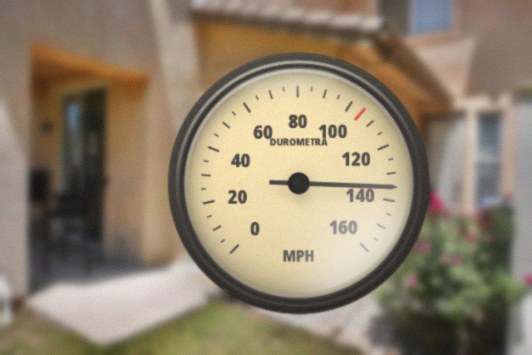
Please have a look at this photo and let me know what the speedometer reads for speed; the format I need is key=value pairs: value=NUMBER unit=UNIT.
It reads value=135 unit=mph
